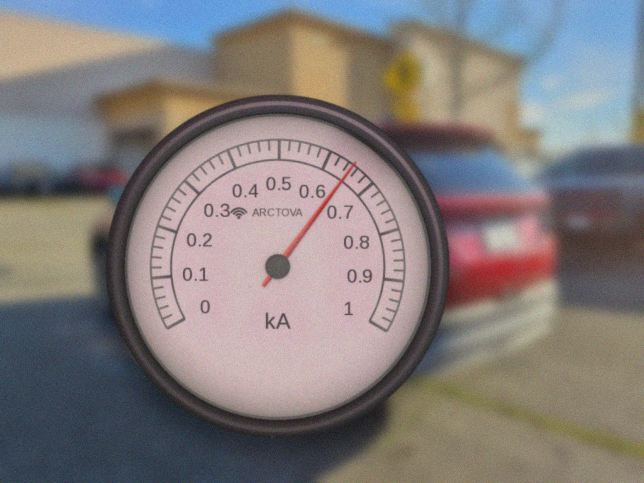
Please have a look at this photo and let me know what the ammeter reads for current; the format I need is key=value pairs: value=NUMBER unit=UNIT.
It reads value=0.65 unit=kA
